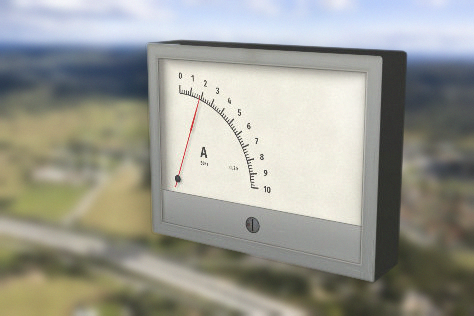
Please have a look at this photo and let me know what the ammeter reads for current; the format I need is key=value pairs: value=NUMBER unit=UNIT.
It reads value=2 unit=A
